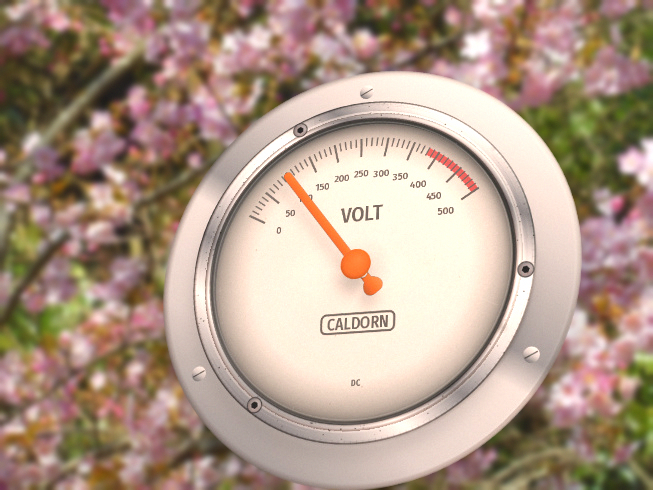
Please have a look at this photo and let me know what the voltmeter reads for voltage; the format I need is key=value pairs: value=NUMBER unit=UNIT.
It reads value=100 unit=V
